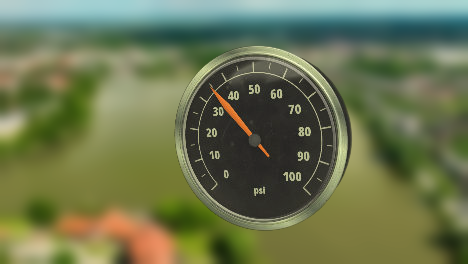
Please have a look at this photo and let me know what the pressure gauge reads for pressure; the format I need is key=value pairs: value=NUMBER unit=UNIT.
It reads value=35 unit=psi
